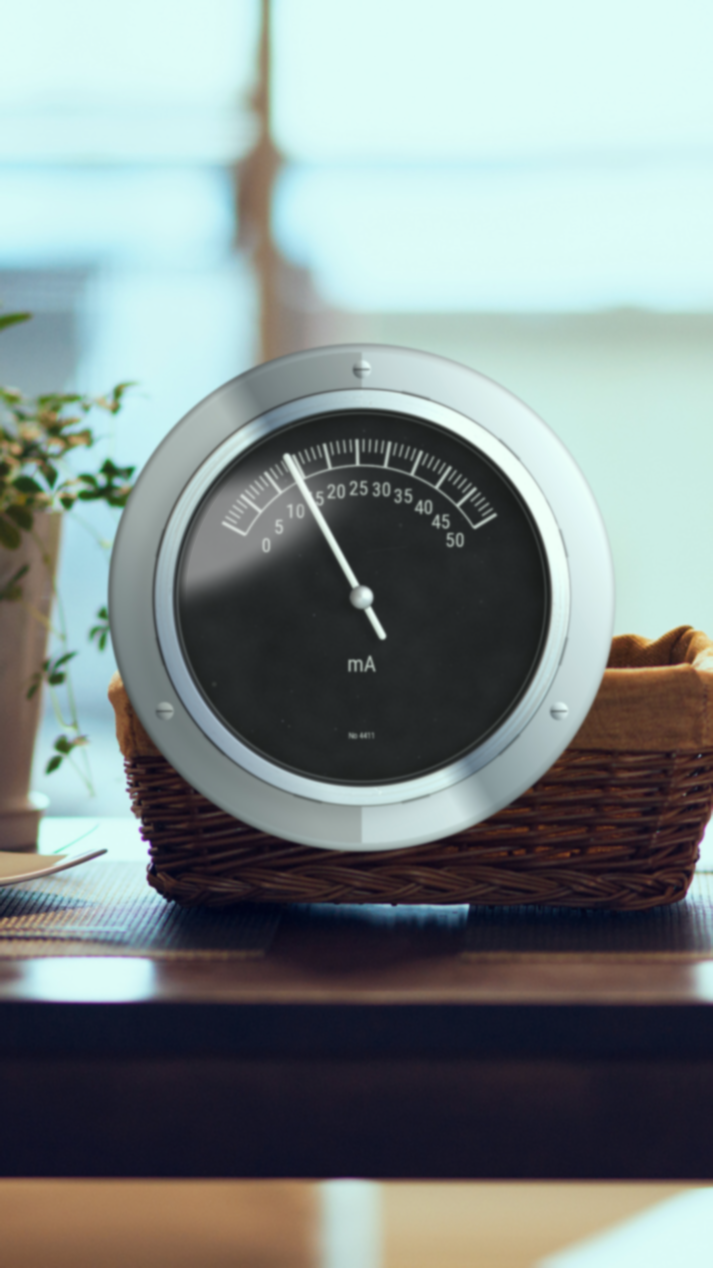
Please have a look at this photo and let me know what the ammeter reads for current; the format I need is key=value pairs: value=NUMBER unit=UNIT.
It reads value=14 unit=mA
